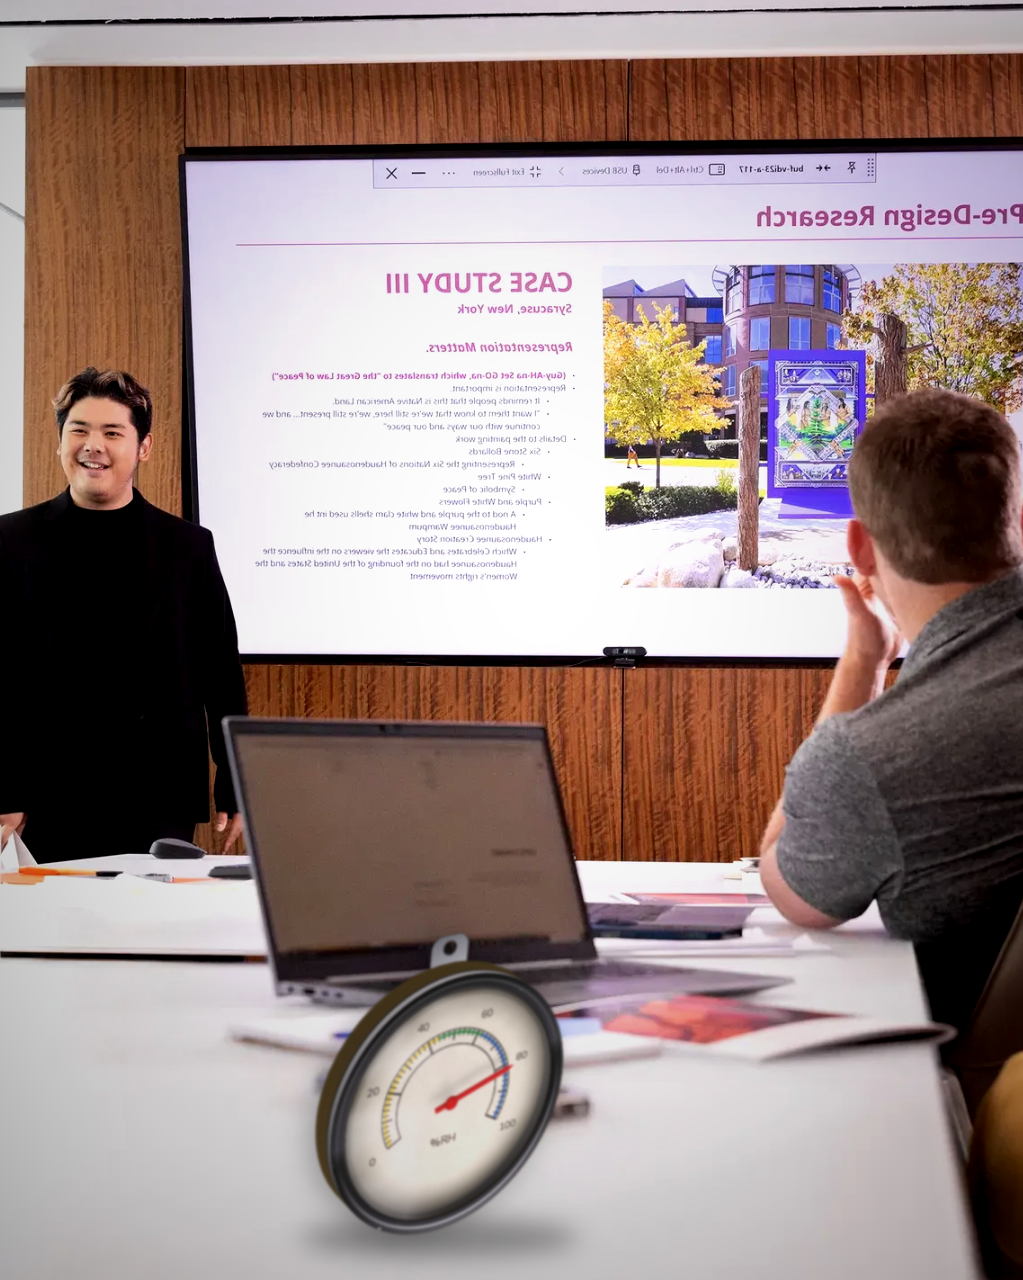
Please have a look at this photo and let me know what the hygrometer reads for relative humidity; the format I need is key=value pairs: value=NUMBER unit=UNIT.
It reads value=80 unit=%
